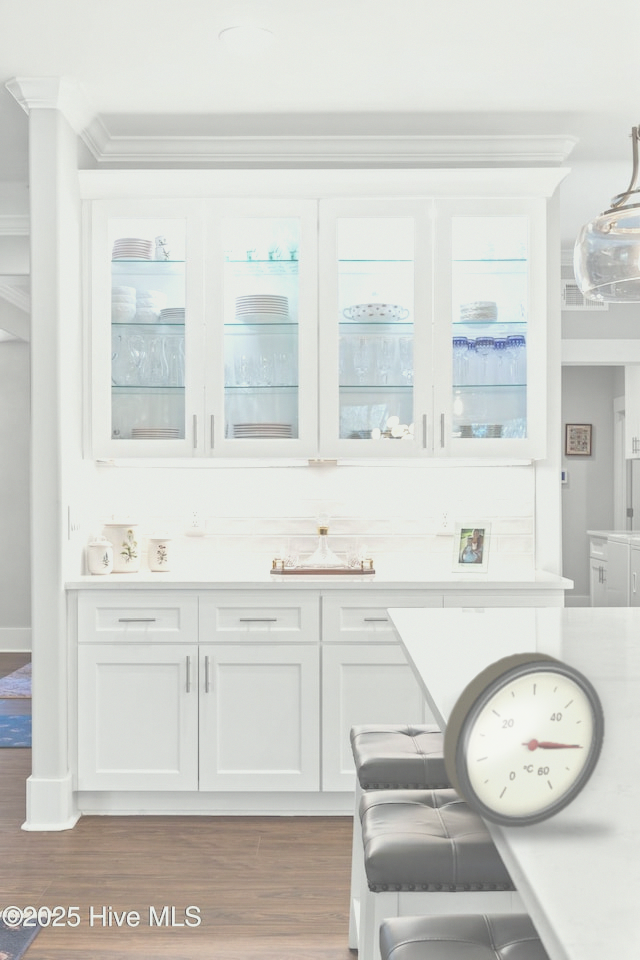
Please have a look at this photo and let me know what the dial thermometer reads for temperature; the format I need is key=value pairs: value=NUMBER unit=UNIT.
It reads value=50 unit=°C
